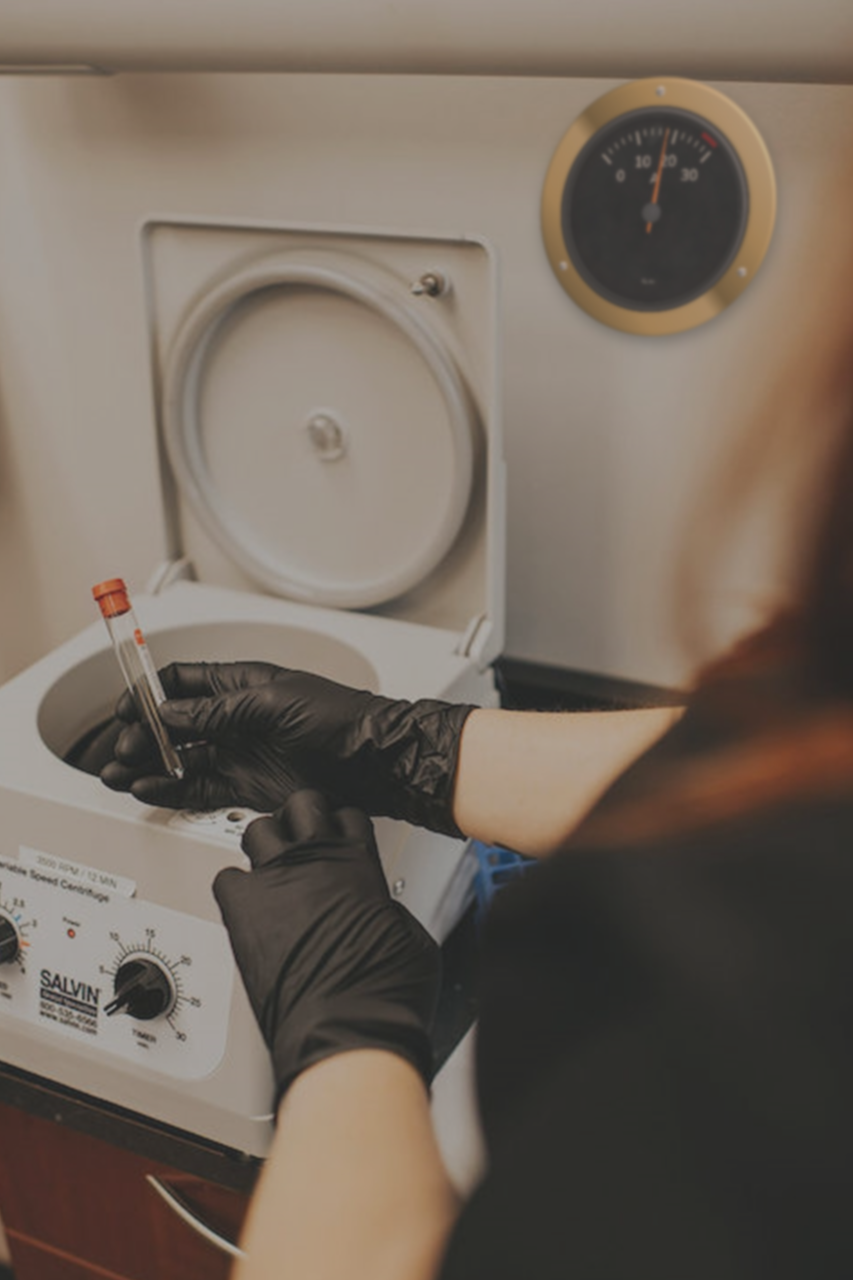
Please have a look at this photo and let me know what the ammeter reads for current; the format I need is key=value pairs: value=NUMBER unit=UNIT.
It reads value=18 unit=A
